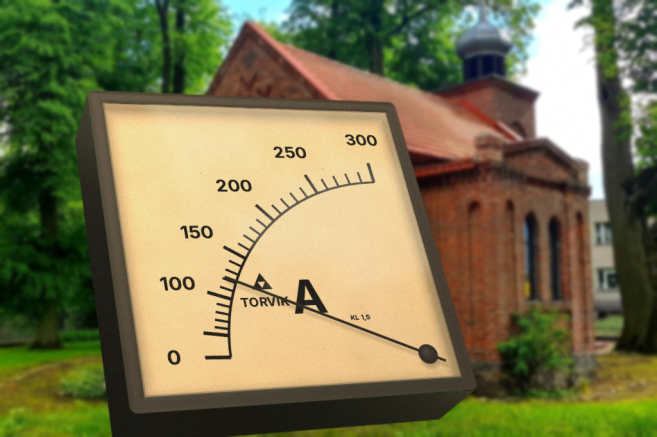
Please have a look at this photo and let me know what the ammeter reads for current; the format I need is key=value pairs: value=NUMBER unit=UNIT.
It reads value=120 unit=A
